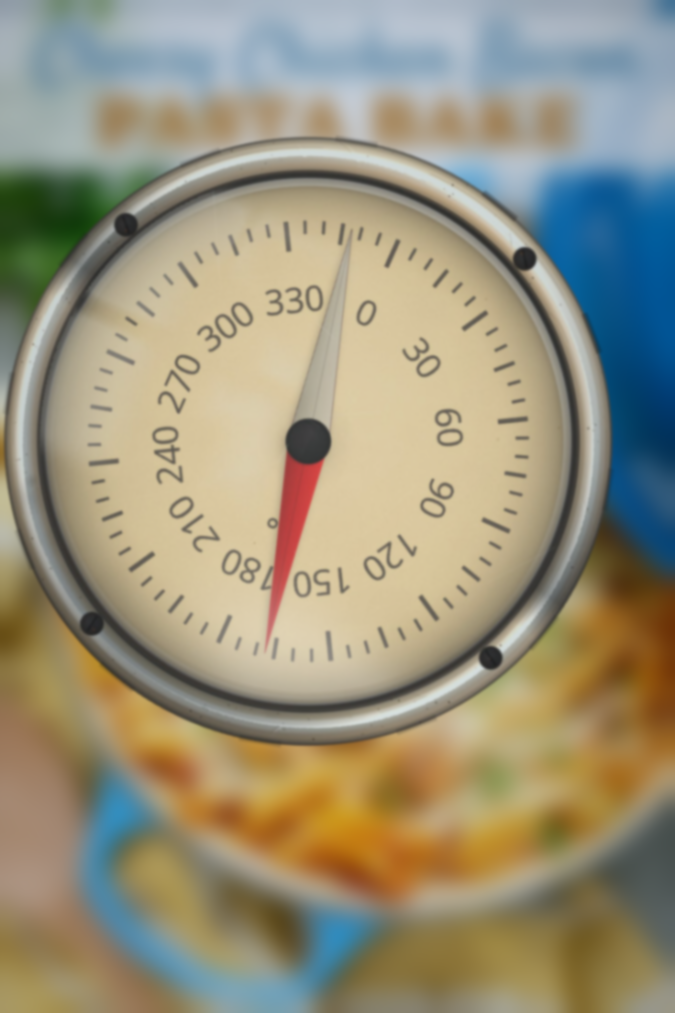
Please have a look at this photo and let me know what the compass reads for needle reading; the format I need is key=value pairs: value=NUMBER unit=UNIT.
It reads value=167.5 unit=°
